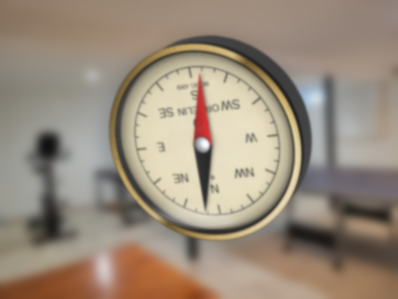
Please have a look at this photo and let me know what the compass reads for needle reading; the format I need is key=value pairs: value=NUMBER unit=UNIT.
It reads value=190 unit=°
